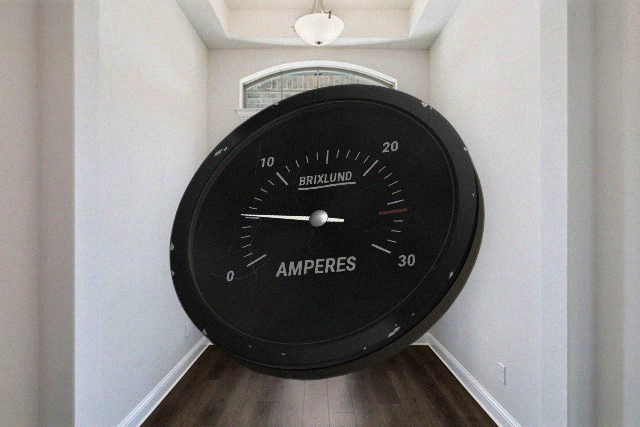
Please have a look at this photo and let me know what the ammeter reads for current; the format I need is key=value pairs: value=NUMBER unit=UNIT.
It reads value=5 unit=A
